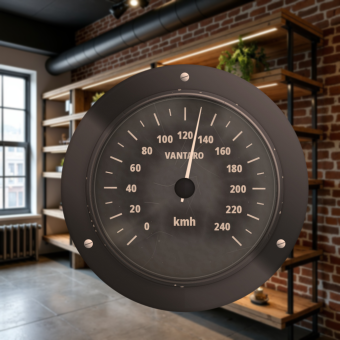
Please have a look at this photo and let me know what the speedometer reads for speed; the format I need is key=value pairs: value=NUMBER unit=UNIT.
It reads value=130 unit=km/h
